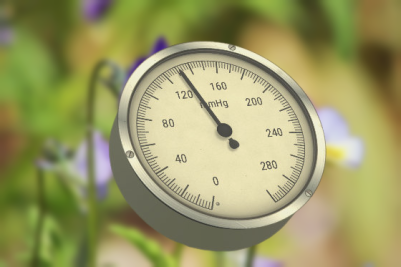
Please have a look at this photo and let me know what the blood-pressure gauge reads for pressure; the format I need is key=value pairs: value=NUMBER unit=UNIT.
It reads value=130 unit=mmHg
